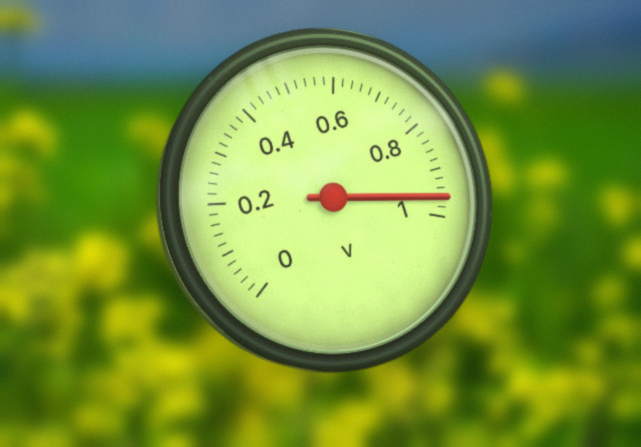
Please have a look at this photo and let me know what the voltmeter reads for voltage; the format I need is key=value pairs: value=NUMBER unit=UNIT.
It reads value=0.96 unit=V
